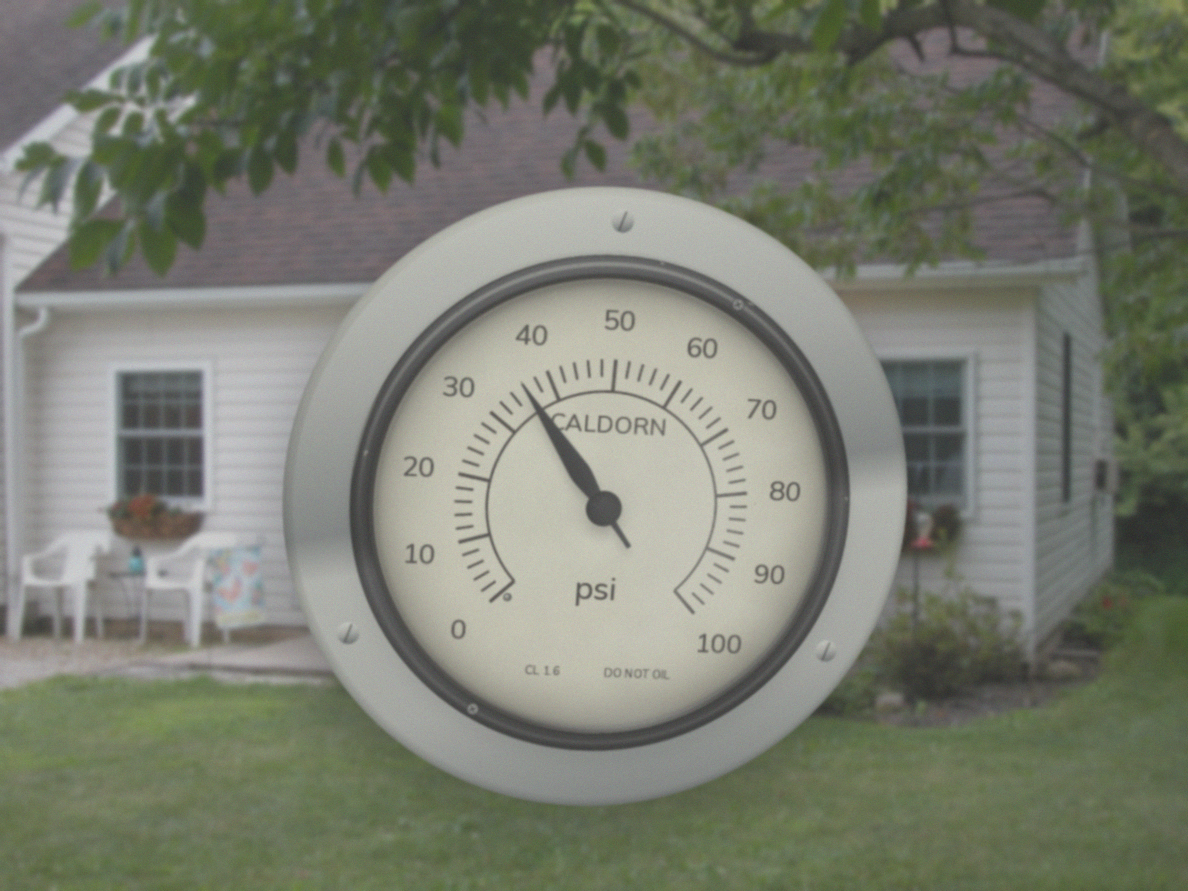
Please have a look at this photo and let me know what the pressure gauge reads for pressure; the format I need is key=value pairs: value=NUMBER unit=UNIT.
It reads value=36 unit=psi
